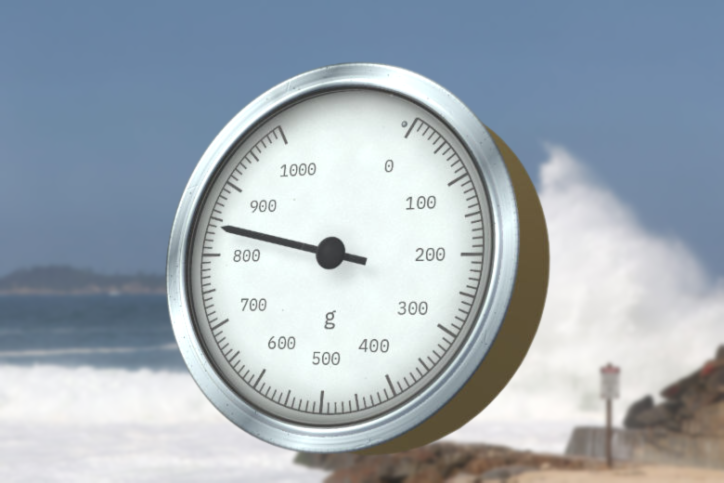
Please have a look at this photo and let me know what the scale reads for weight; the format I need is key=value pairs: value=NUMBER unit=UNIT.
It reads value=840 unit=g
